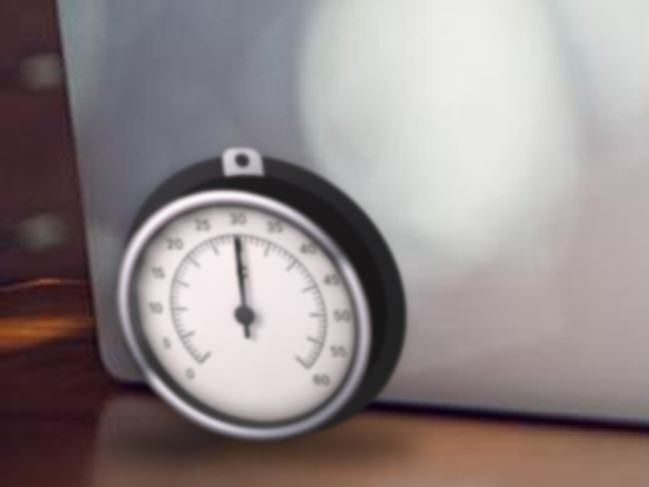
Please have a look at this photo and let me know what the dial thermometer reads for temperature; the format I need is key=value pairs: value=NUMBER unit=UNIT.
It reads value=30 unit=°C
